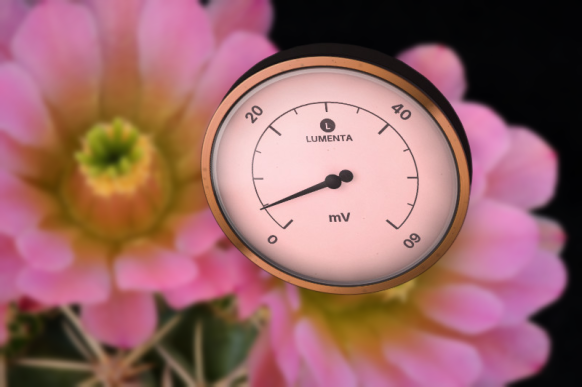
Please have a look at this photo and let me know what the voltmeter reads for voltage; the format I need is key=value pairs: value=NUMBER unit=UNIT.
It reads value=5 unit=mV
